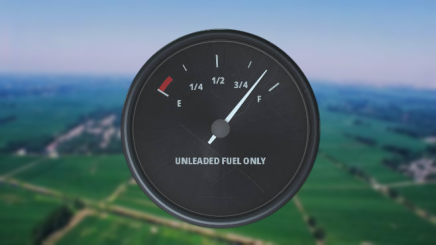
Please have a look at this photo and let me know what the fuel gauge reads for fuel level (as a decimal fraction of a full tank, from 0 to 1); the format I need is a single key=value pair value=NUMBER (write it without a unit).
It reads value=0.875
